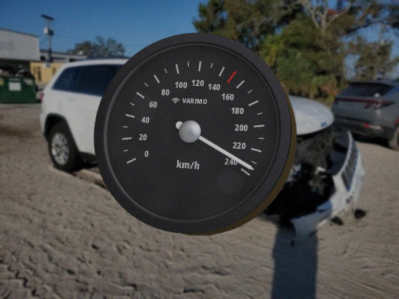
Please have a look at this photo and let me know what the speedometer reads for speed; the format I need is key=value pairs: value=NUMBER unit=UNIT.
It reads value=235 unit=km/h
